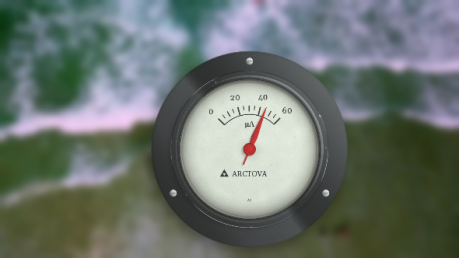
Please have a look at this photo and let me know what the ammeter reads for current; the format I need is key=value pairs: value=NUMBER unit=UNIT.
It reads value=45 unit=µA
